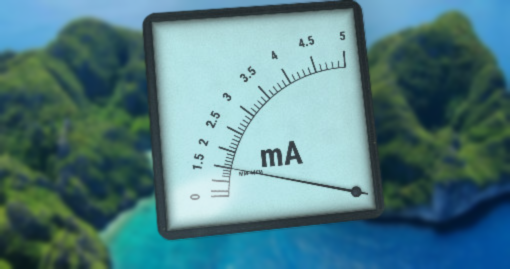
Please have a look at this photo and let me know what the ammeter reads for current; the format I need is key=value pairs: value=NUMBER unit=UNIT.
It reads value=1.5 unit=mA
